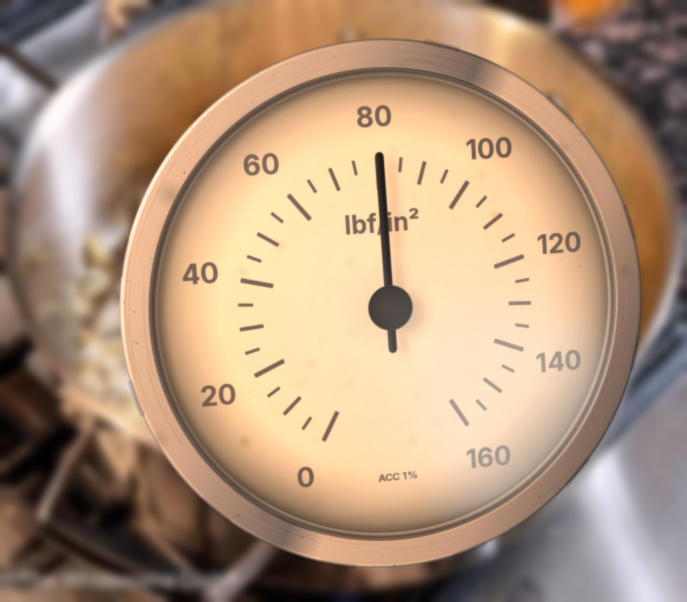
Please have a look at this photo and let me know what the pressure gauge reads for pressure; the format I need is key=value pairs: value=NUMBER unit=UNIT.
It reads value=80 unit=psi
